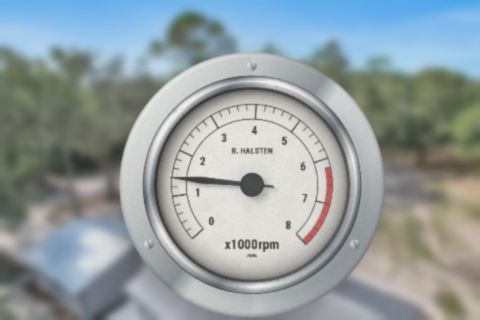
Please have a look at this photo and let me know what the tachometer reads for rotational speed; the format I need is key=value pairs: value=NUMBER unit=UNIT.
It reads value=1400 unit=rpm
